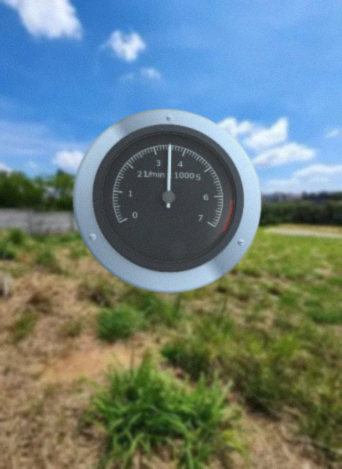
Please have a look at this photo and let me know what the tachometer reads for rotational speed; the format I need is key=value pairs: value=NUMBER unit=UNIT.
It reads value=3500 unit=rpm
